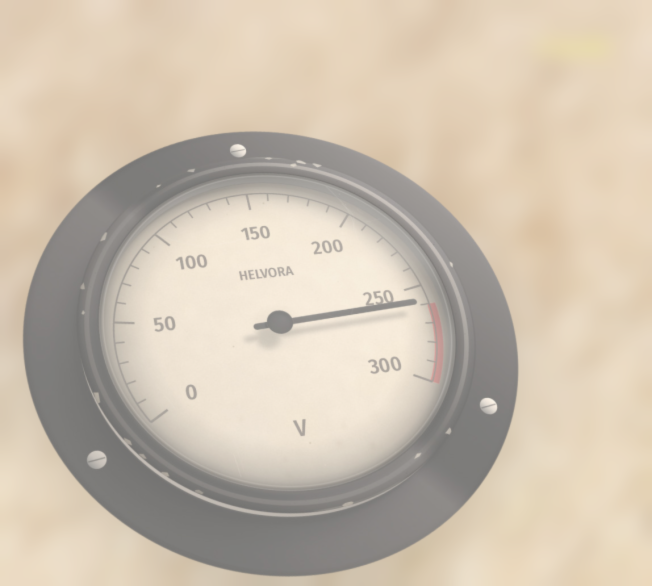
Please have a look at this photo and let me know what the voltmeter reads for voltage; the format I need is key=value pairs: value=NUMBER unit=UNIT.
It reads value=260 unit=V
